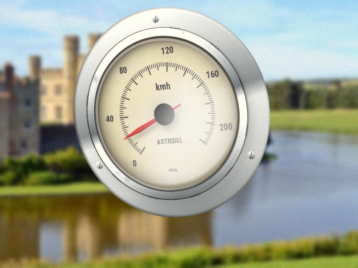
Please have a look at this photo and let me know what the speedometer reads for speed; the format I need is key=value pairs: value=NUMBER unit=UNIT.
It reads value=20 unit=km/h
